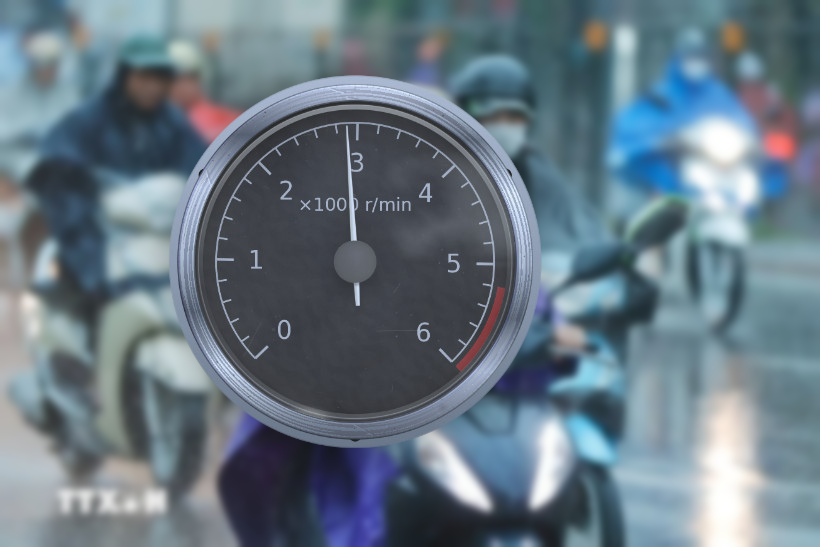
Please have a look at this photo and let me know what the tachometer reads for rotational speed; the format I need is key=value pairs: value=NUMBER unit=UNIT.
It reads value=2900 unit=rpm
